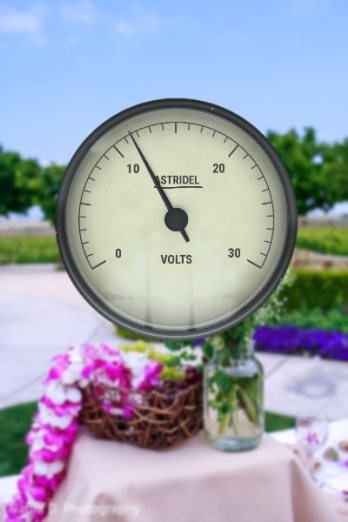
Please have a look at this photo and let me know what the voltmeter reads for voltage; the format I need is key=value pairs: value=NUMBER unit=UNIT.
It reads value=11.5 unit=V
